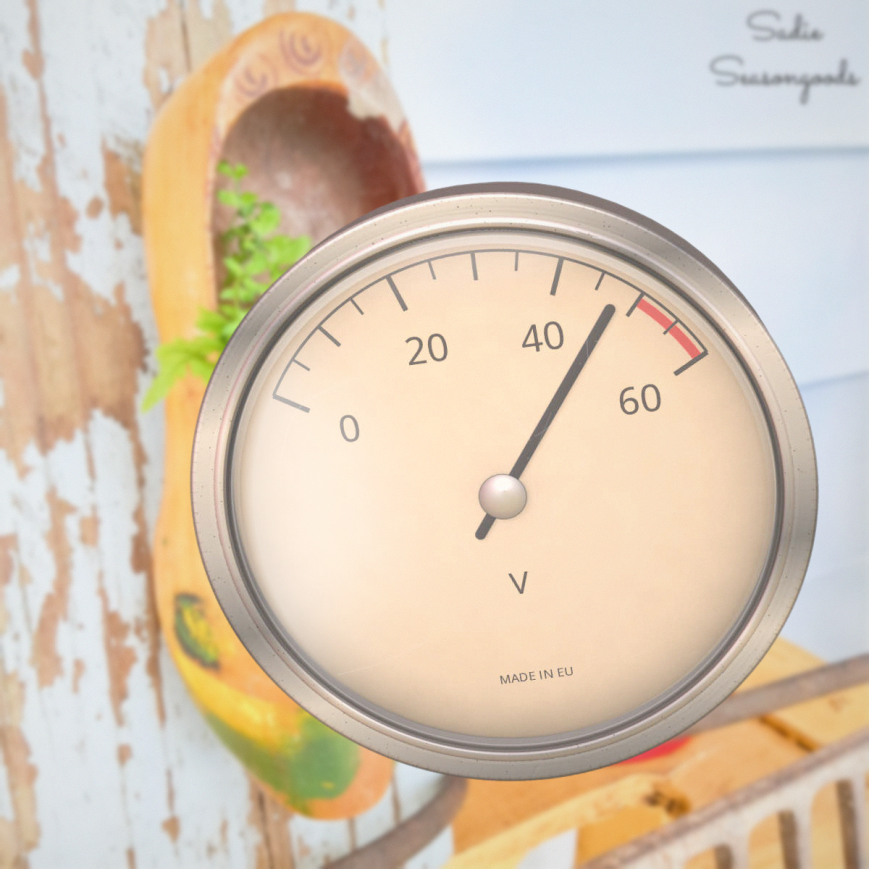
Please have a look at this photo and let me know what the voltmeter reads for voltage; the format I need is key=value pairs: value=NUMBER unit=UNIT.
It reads value=47.5 unit=V
